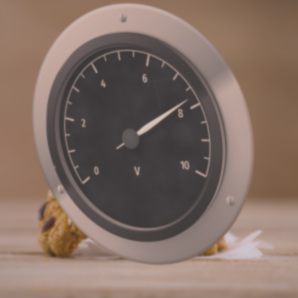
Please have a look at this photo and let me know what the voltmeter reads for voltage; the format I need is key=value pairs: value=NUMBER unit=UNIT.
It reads value=7.75 unit=V
